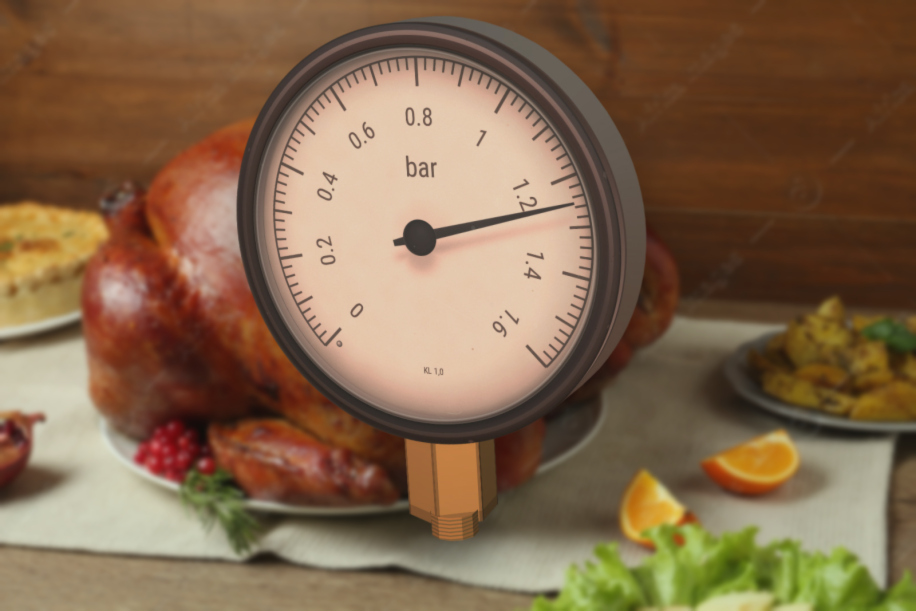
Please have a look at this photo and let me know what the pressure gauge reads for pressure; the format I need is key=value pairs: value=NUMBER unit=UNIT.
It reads value=1.25 unit=bar
